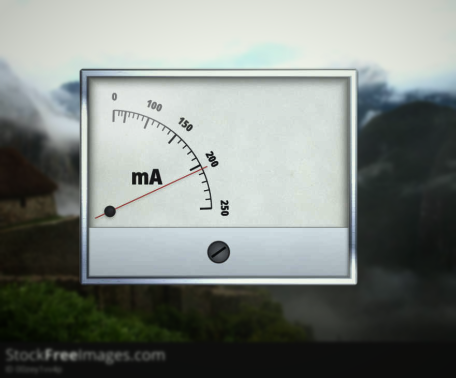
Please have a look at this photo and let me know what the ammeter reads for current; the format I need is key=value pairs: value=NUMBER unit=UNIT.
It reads value=205 unit=mA
